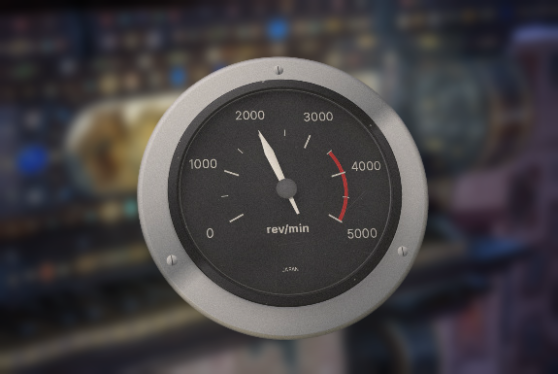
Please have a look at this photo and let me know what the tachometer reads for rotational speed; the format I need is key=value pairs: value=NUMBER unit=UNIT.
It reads value=2000 unit=rpm
